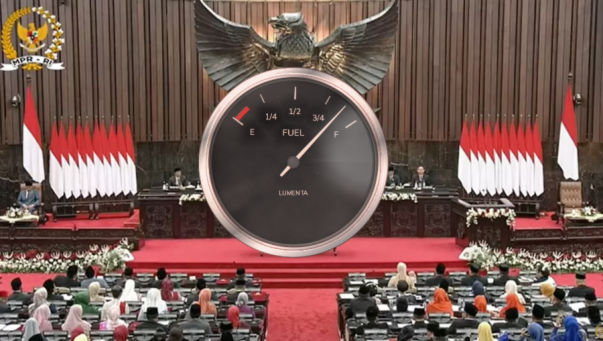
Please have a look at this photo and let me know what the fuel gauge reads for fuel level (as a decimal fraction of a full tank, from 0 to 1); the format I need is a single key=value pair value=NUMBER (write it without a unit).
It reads value=0.875
